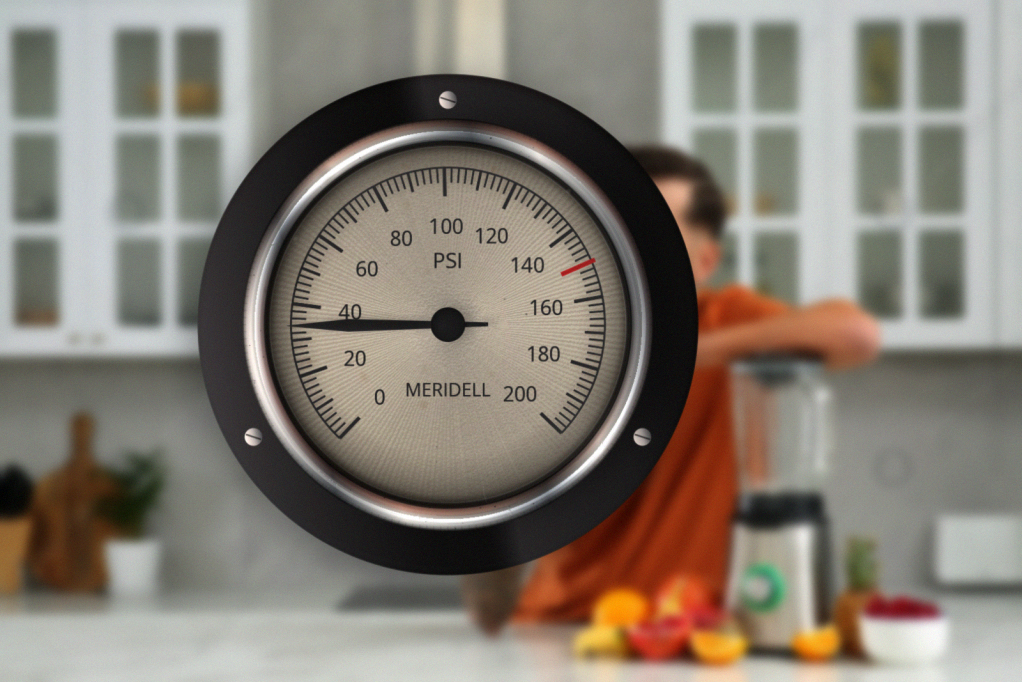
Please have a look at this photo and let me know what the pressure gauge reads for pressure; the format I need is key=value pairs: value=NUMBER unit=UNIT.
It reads value=34 unit=psi
